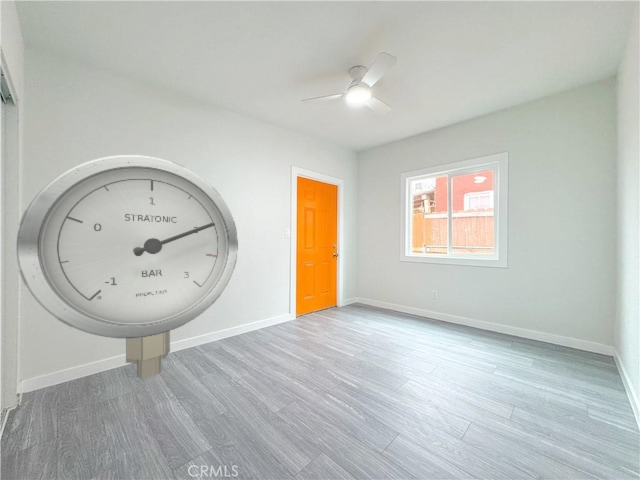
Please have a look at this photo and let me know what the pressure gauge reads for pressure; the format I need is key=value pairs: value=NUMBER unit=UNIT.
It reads value=2 unit=bar
